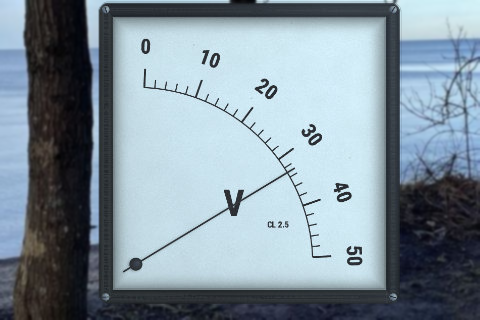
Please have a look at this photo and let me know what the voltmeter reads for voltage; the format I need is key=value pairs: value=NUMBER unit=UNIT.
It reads value=33 unit=V
